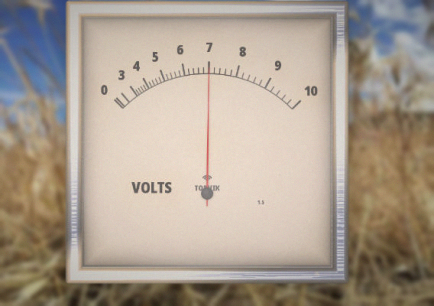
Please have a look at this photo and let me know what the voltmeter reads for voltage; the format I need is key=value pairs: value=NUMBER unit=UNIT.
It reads value=7 unit=V
